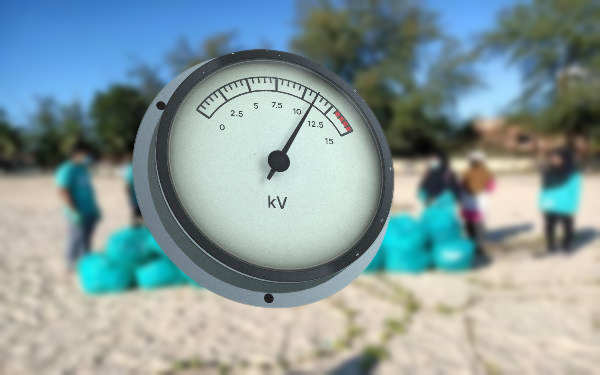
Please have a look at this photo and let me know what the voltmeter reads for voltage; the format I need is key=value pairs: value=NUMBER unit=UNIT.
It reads value=11 unit=kV
